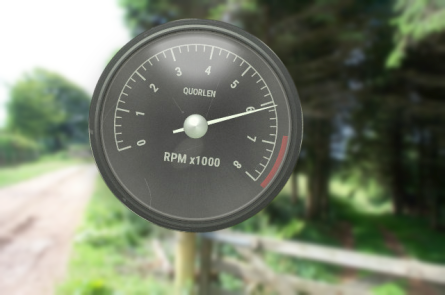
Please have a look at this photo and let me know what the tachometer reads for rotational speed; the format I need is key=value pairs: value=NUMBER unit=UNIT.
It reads value=6100 unit=rpm
